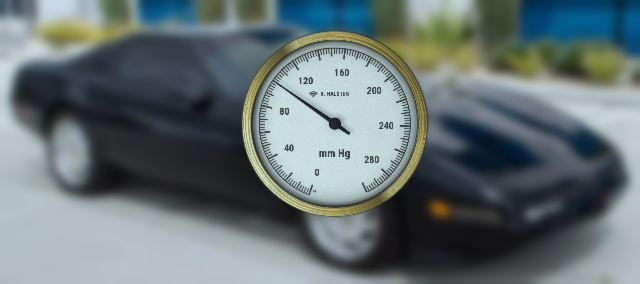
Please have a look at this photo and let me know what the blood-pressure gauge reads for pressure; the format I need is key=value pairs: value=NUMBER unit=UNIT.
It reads value=100 unit=mmHg
